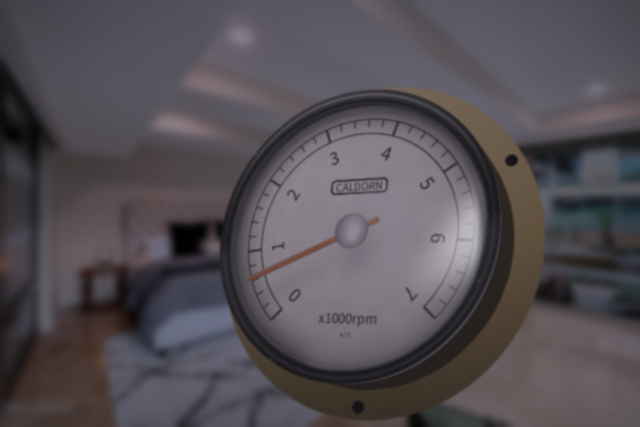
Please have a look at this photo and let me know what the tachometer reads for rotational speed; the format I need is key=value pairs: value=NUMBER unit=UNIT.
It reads value=600 unit=rpm
